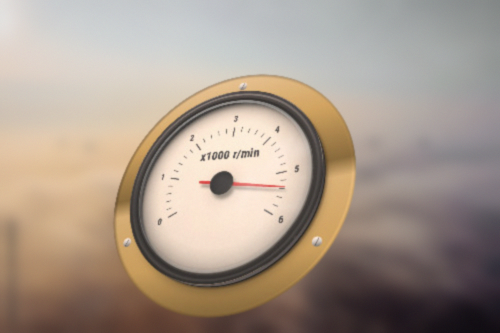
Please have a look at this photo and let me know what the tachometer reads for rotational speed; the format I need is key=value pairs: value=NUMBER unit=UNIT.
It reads value=5400 unit=rpm
